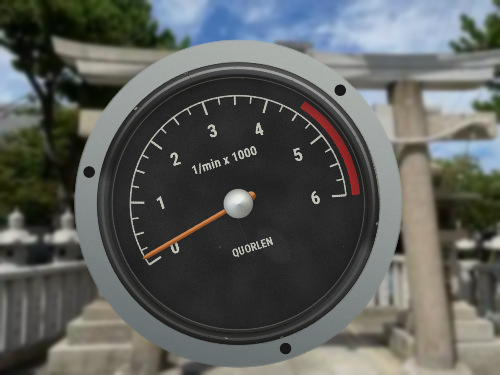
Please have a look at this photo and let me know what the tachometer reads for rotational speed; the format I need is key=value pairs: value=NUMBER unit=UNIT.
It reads value=125 unit=rpm
